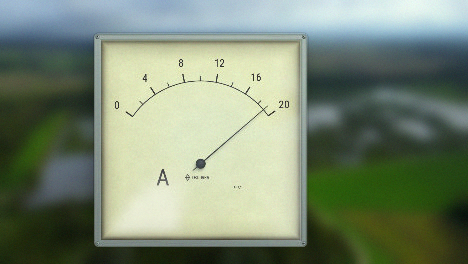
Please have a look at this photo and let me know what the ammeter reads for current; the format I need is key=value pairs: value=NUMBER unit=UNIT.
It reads value=19 unit=A
